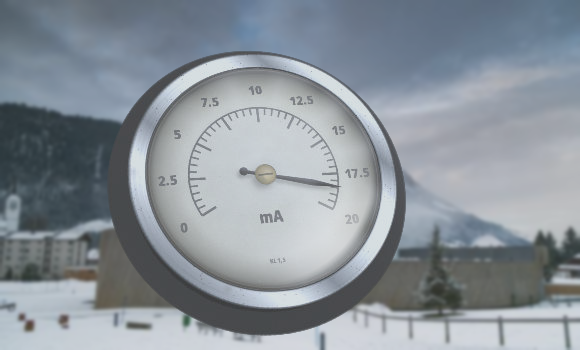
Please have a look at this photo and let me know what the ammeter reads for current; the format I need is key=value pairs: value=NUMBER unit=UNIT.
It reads value=18.5 unit=mA
